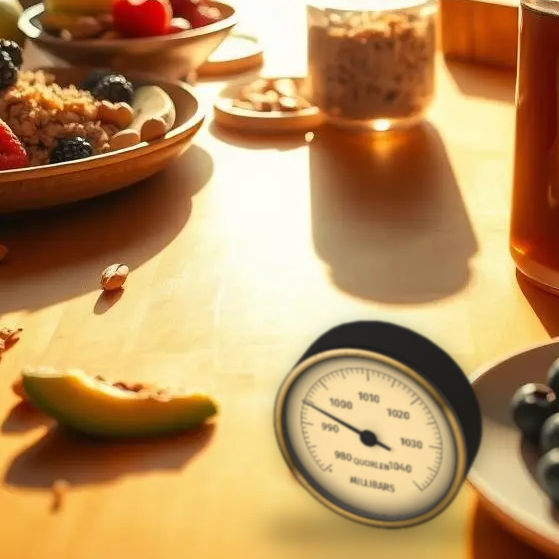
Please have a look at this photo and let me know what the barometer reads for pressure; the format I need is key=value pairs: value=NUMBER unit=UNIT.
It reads value=995 unit=mbar
